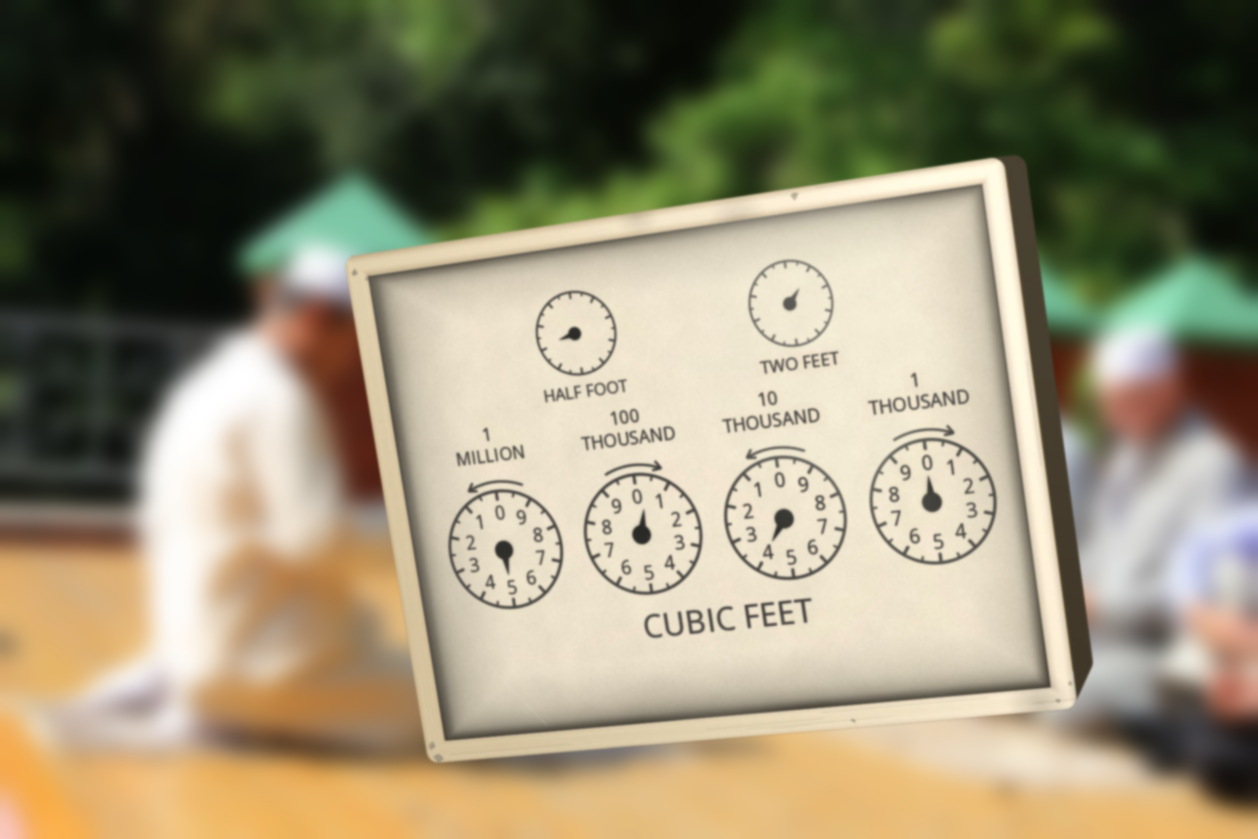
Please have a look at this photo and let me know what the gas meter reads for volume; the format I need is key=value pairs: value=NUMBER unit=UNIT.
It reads value=504000 unit=ft³
